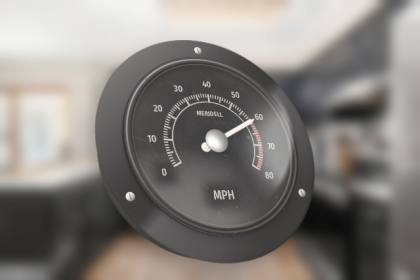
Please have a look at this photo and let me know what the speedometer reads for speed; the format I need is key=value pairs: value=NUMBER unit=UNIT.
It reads value=60 unit=mph
